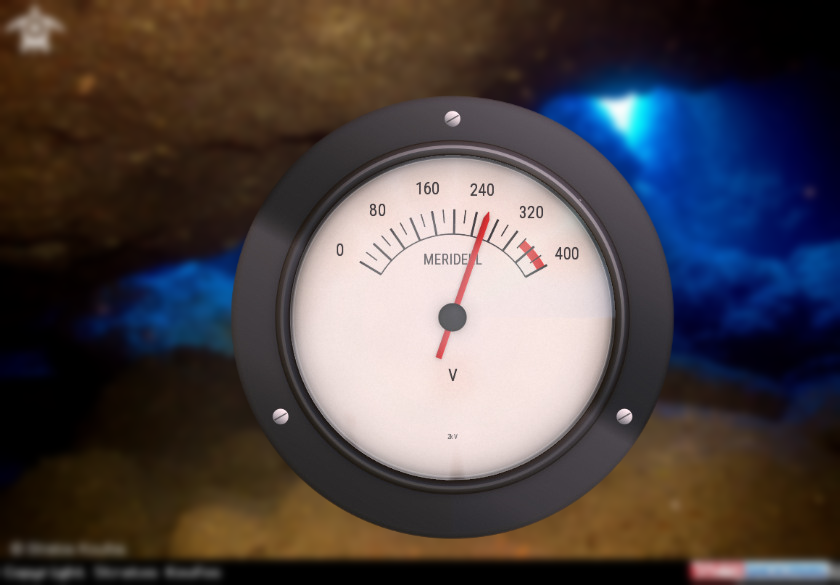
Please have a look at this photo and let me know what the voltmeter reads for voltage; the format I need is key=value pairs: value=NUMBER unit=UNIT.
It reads value=260 unit=V
